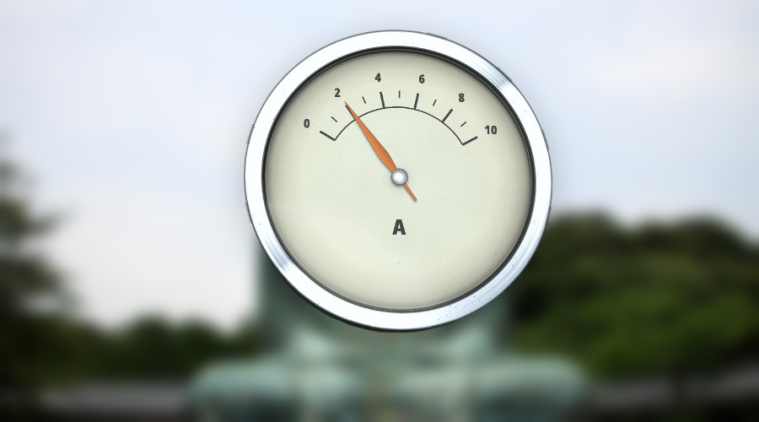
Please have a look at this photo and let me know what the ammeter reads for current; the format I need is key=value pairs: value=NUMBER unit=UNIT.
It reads value=2 unit=A
